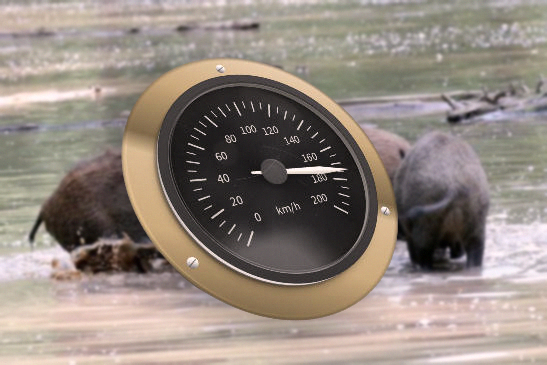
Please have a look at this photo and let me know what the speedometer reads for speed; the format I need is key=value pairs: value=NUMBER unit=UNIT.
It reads value=175 unit=km/h
